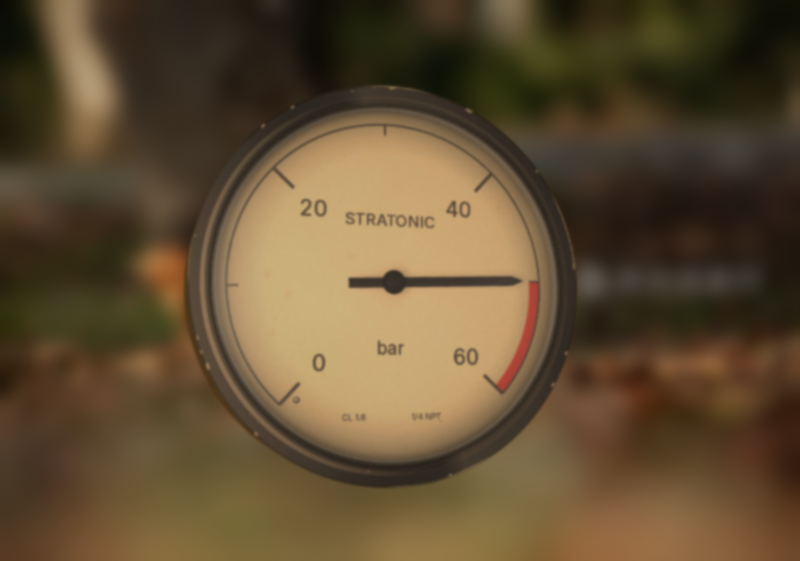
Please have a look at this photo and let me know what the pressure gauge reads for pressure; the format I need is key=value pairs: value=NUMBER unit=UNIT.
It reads value=50 unit=bar
